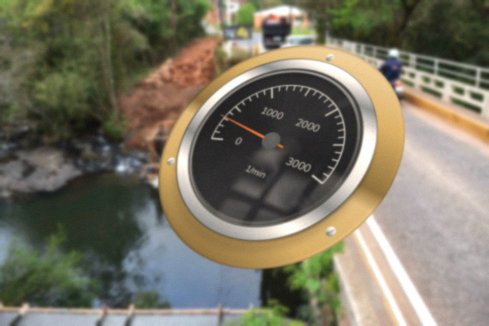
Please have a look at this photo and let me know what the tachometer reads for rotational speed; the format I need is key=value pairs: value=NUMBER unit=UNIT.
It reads value=300 unit=rpm
